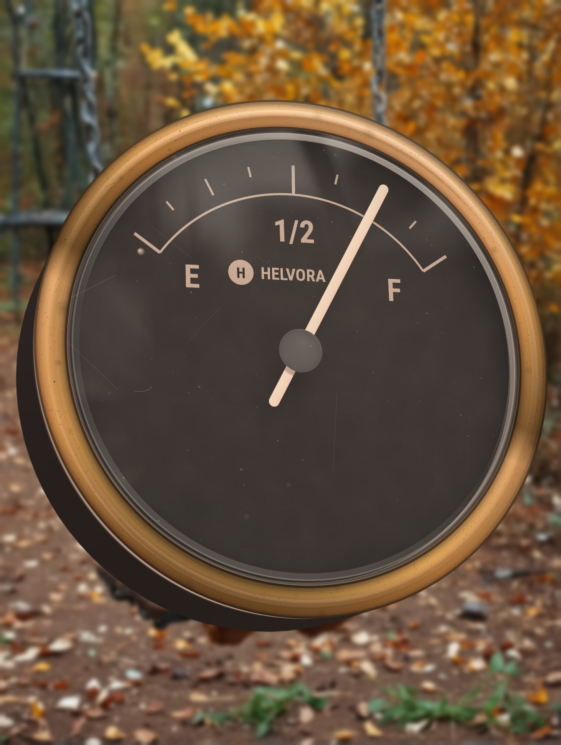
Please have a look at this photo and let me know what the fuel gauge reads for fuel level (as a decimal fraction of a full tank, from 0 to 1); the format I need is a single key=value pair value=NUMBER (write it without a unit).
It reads value=0.75
